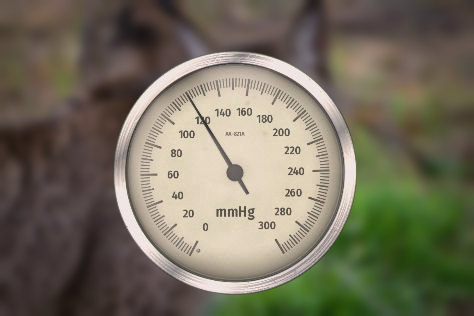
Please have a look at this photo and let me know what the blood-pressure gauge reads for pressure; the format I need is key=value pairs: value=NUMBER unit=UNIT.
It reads value=120 unit=mmHg
